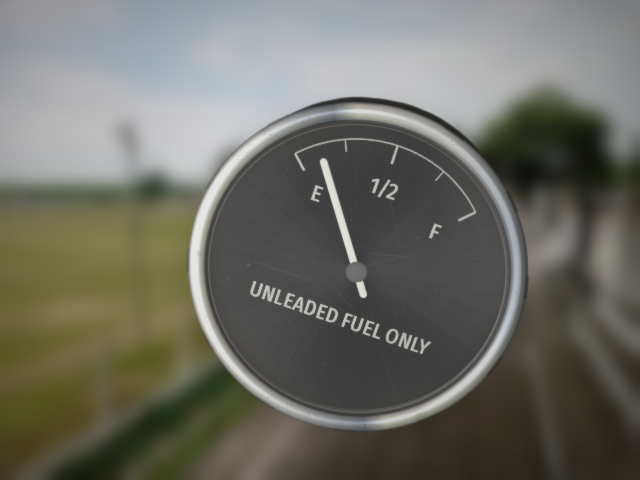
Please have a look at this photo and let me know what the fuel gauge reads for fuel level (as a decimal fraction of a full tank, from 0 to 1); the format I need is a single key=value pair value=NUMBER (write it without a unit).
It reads value=0.125
